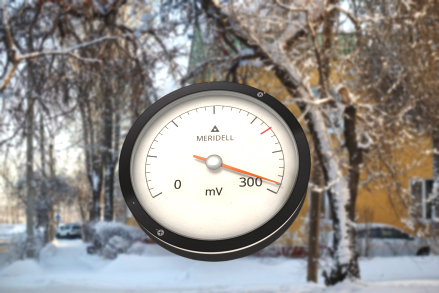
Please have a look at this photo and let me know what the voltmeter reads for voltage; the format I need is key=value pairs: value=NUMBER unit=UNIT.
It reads value=290 unit=mV
